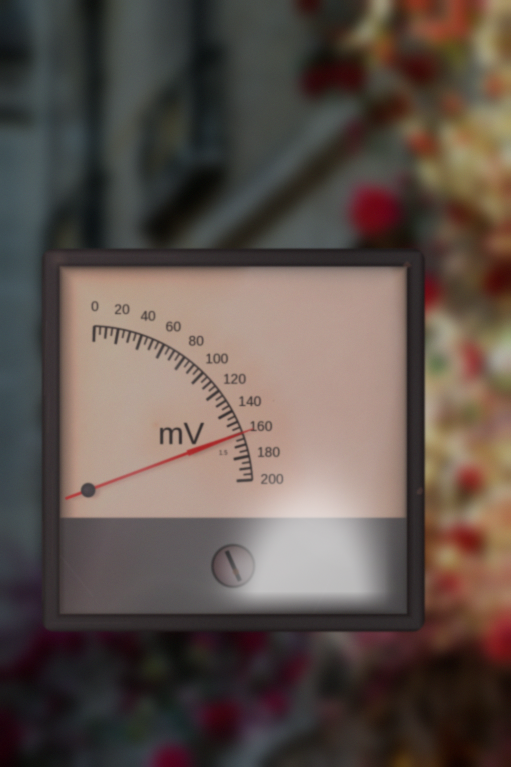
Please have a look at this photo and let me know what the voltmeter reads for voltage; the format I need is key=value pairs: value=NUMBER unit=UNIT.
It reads value=160 unit=mV
